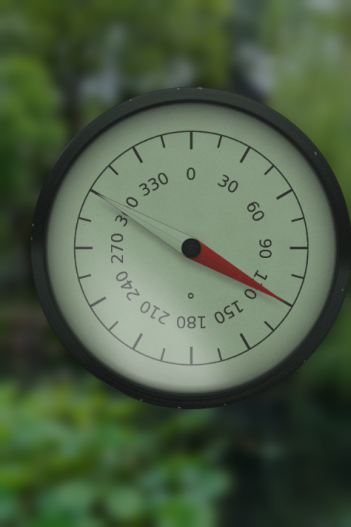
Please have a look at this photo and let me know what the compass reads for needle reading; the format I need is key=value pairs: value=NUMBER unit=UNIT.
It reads value=120 unit=°
